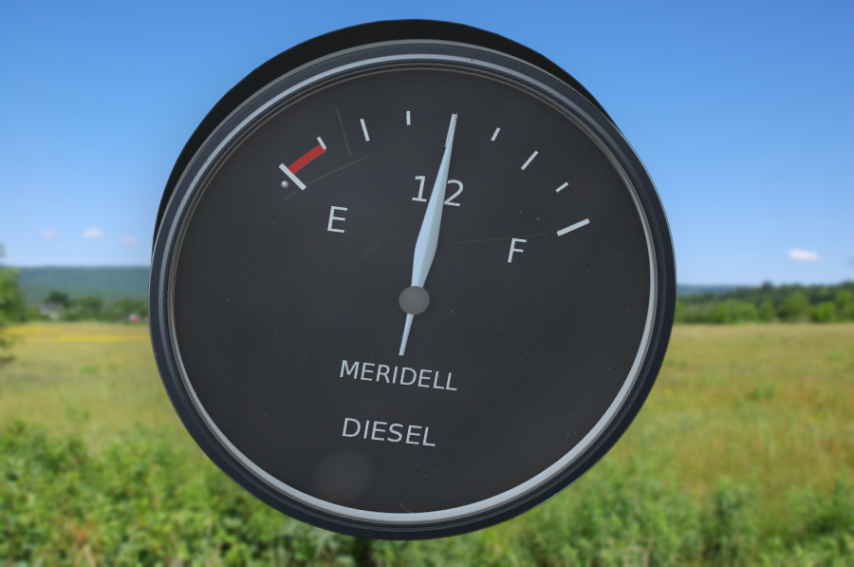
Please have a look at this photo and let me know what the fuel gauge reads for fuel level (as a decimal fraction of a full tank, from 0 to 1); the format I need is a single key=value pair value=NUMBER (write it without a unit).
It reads value=0.5
